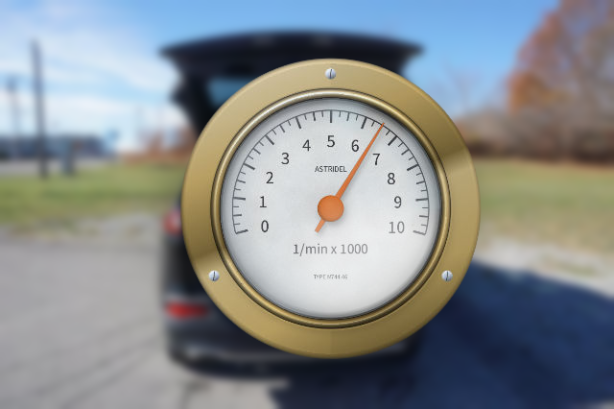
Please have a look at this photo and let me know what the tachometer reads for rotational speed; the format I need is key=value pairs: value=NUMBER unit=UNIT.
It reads value=6500 unit=rpm
